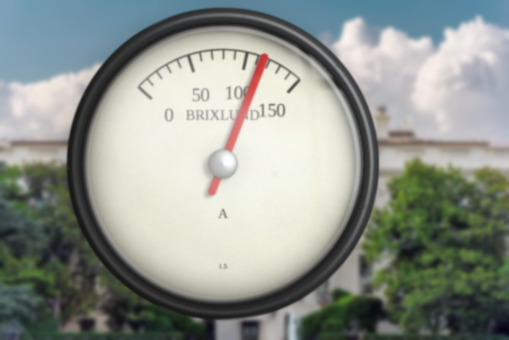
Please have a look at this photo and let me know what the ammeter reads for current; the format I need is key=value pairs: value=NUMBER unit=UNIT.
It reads value=115 unit=A
